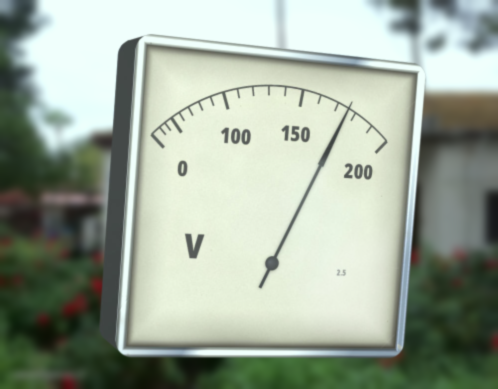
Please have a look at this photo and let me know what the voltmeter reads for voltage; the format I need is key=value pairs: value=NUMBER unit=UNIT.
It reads value=175 unit=V
